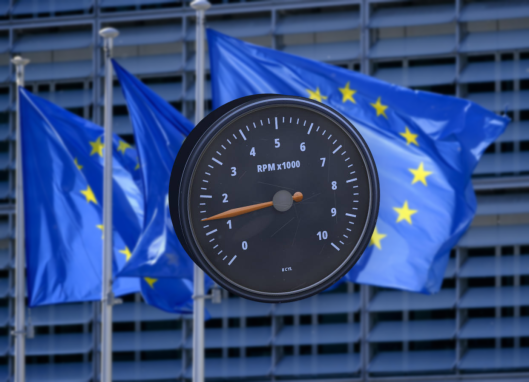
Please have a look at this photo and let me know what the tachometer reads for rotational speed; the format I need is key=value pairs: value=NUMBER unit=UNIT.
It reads value=1400 unit=rpm
